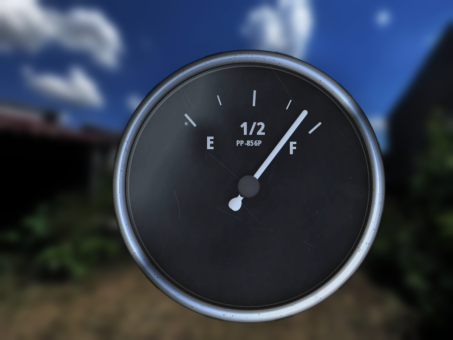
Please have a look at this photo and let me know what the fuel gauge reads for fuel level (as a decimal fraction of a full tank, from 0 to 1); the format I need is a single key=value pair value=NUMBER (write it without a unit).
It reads value=0.875
